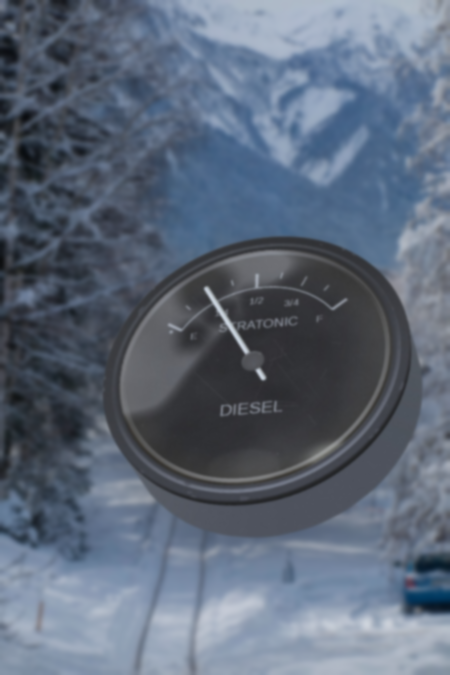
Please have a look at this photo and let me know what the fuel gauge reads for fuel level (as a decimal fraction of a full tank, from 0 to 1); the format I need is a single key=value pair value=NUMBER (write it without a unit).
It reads value=0.25
